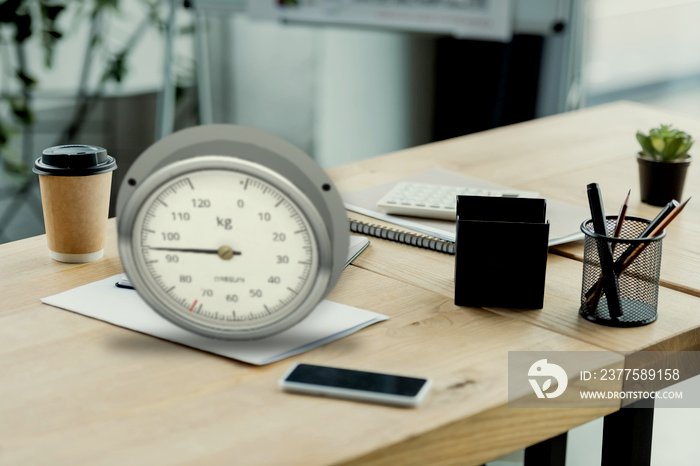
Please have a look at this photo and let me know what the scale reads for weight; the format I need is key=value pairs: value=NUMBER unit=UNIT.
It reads value=95 unit=kg
